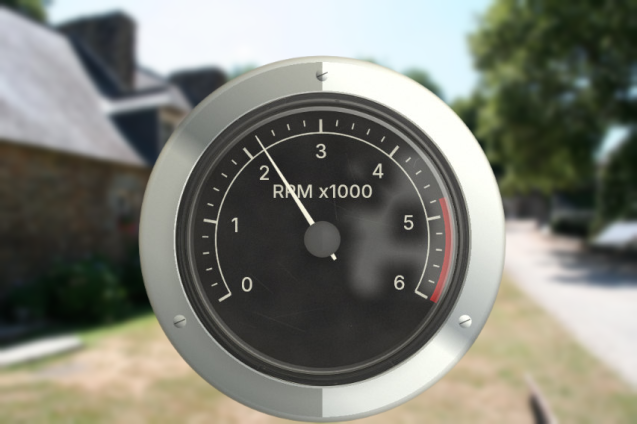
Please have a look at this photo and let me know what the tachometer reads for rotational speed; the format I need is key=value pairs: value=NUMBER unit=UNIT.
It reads value=2200 unit=rpm
